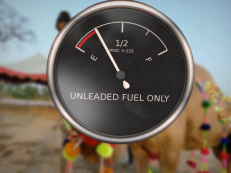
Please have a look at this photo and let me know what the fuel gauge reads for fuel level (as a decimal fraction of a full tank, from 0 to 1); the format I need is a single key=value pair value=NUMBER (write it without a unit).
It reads value=0.25
